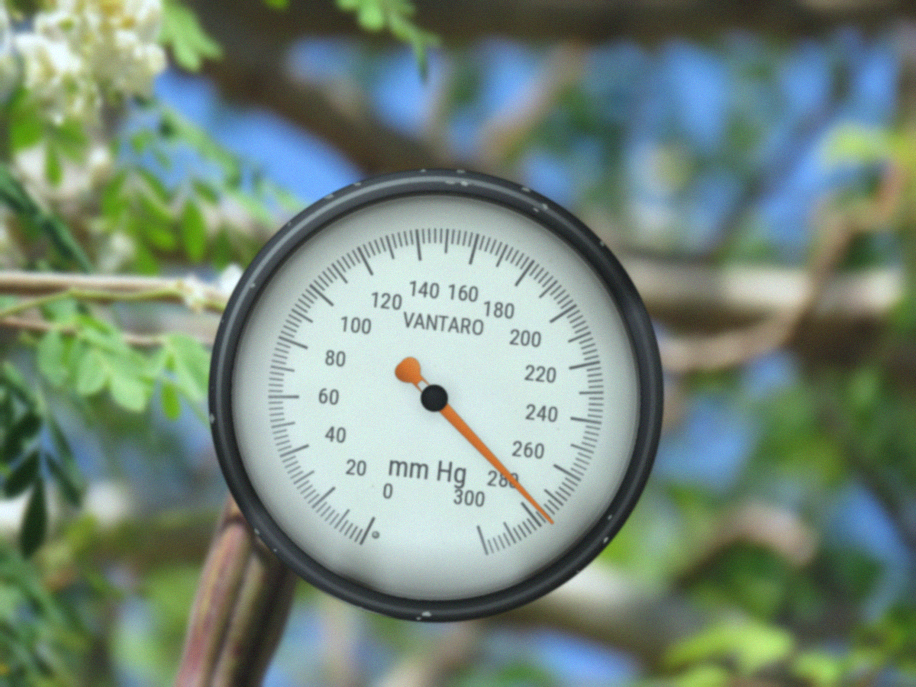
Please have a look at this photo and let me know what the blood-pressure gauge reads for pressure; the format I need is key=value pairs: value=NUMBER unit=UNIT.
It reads value=276 unit=mmHg
